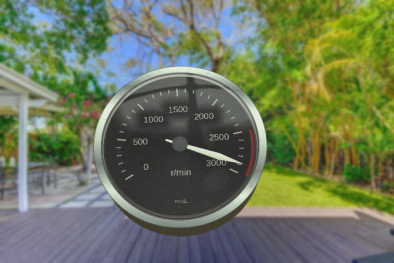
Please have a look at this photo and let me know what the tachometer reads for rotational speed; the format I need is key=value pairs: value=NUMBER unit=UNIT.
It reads value=2900 unit=rpm
